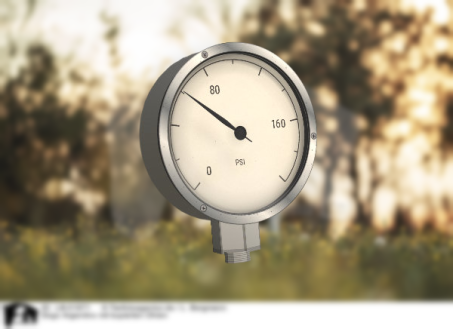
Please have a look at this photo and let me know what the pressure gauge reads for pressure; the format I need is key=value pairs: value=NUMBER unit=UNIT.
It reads value=60 unit=psi
